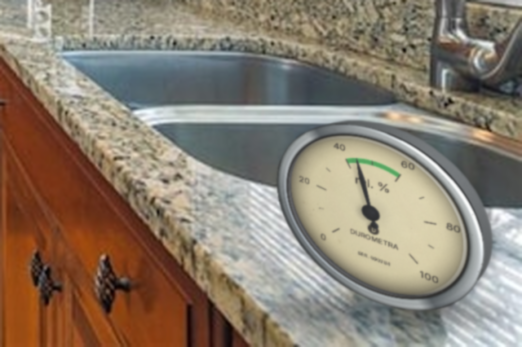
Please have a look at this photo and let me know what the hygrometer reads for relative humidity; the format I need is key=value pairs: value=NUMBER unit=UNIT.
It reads value=45 unit=%
